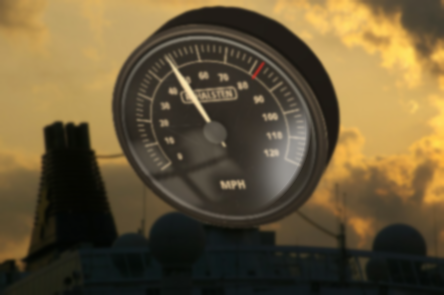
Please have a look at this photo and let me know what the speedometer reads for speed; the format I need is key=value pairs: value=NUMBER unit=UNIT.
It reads value=50 unit=mph
